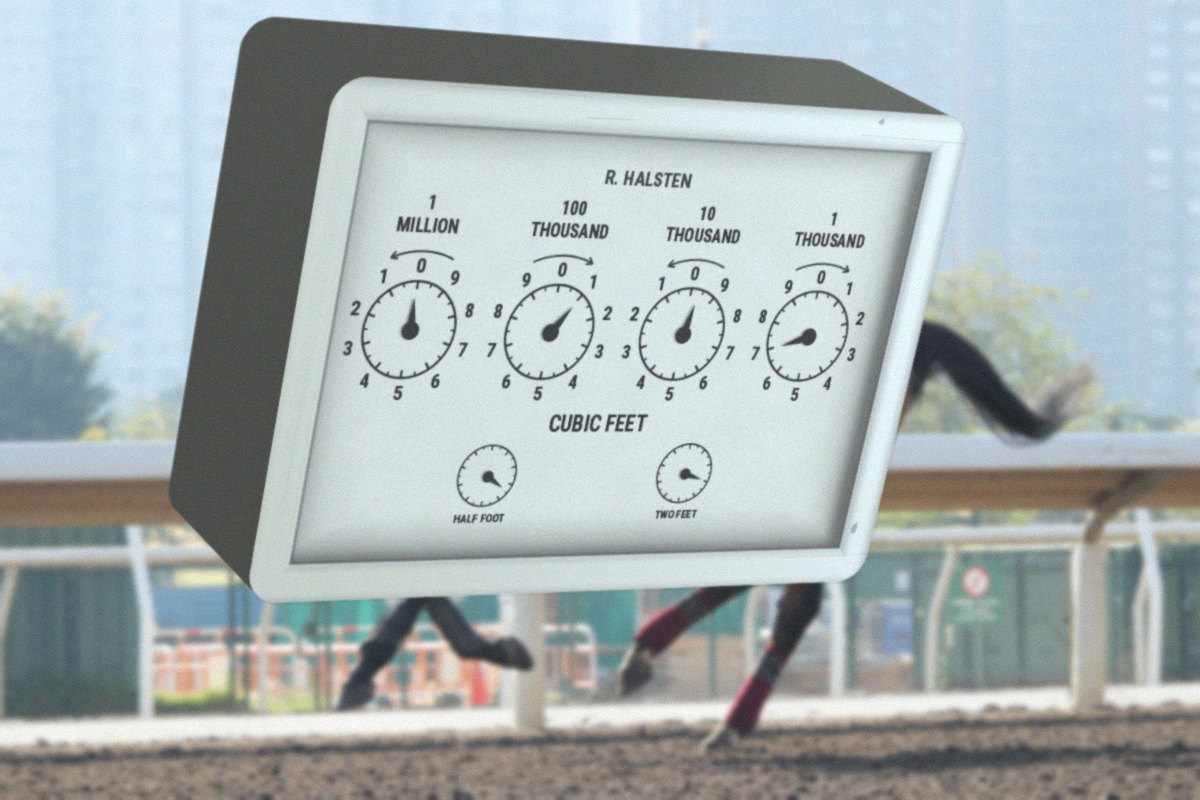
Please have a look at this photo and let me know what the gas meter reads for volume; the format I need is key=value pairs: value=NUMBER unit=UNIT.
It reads value=9700 unit=ft³
